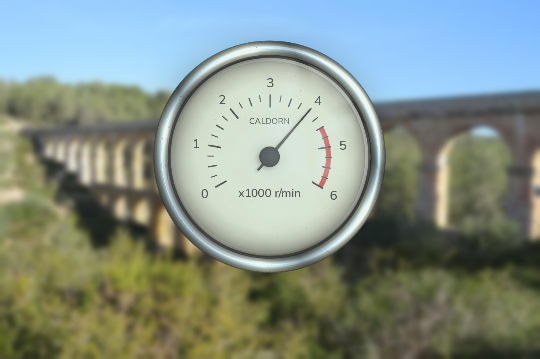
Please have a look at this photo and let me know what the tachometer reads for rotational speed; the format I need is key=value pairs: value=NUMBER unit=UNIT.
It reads value=4000 unit=rpm
